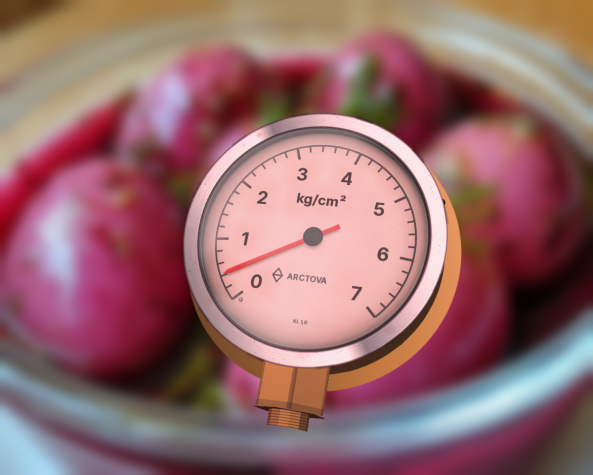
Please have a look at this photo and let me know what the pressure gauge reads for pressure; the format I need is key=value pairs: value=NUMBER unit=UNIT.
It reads value=0.4 unit=kg/cm²
